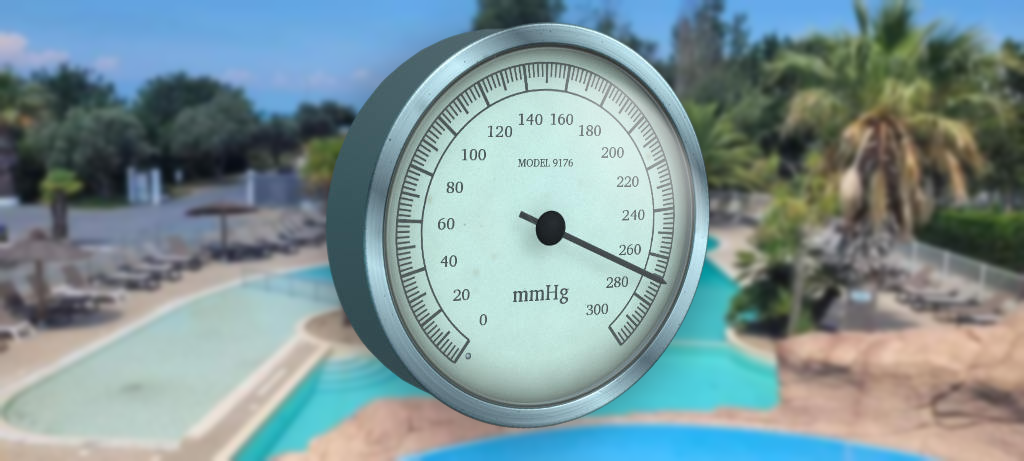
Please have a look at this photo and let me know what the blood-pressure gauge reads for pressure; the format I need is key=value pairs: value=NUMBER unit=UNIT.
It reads value=270 unit=mmHg
